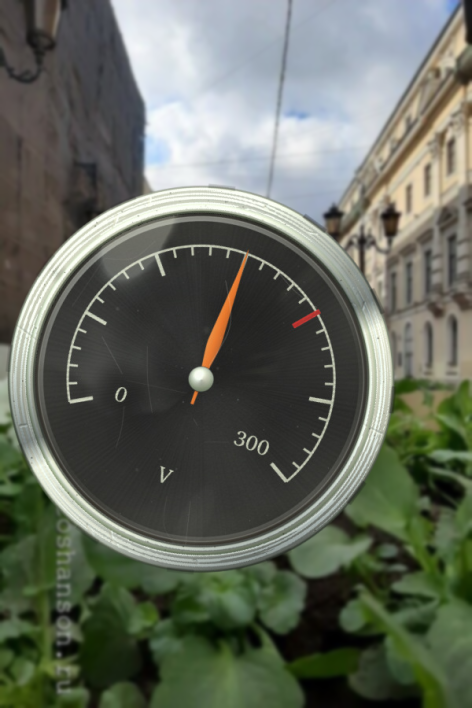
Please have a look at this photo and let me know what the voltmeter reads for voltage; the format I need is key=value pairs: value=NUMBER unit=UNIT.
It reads value=150 unit=V
